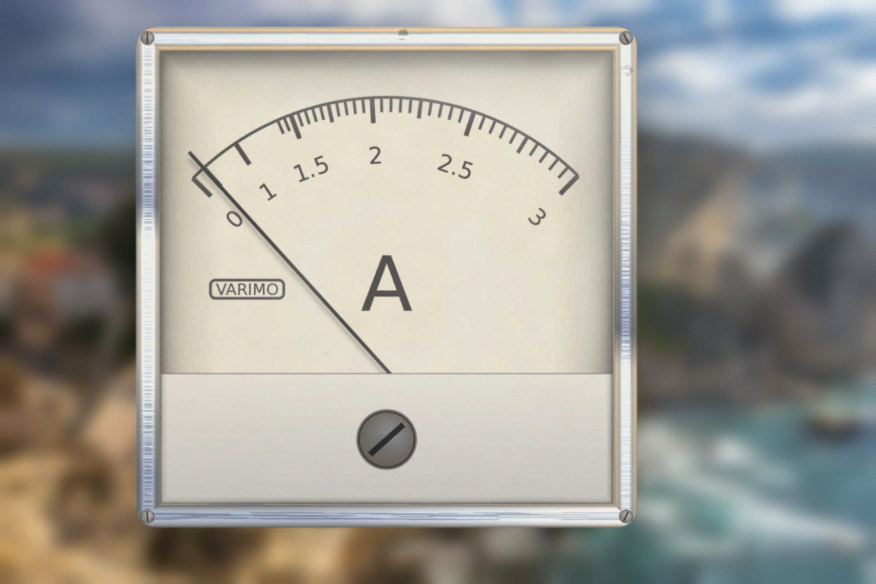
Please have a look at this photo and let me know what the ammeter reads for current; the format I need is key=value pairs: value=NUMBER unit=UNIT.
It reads value=0.5 unit=A
